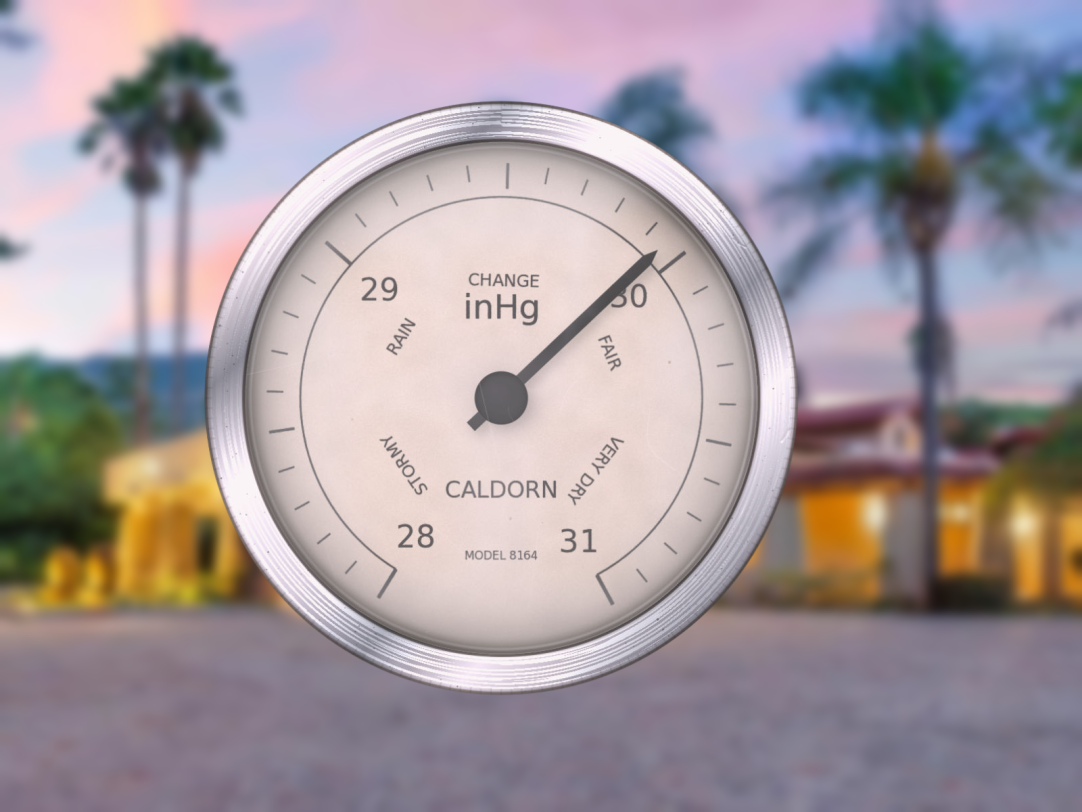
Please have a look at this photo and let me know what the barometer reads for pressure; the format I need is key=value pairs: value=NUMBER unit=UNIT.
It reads value=29.95 unit=inHg
